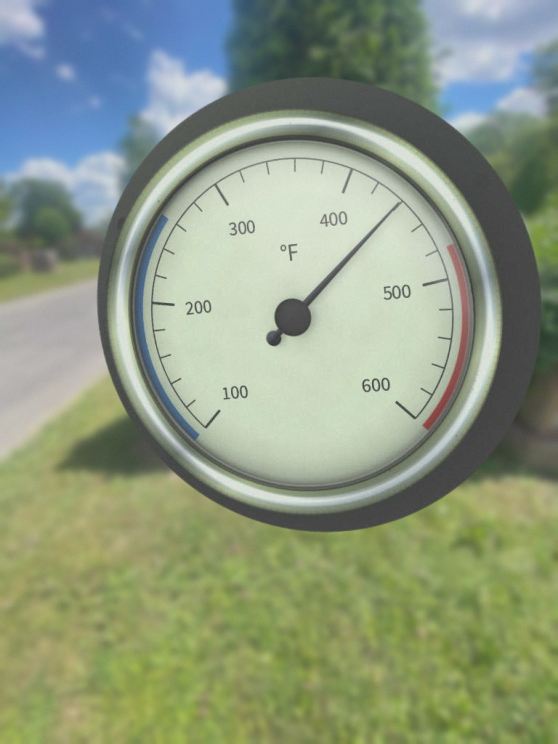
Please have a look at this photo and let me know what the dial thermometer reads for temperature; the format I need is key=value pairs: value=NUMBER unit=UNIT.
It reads value=440 unit=°F
